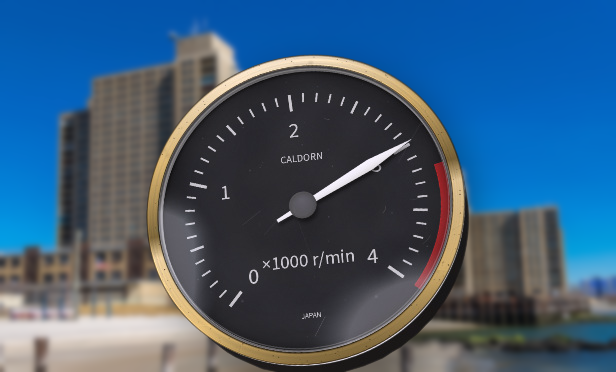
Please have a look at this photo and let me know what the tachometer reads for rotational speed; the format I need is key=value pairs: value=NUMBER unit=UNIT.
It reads value=3000 unit=rpm
